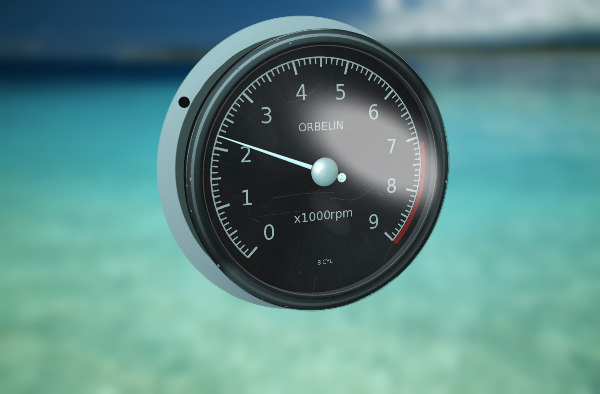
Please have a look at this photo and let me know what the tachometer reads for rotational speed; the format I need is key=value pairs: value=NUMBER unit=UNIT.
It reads value=2200 unit=rpm
